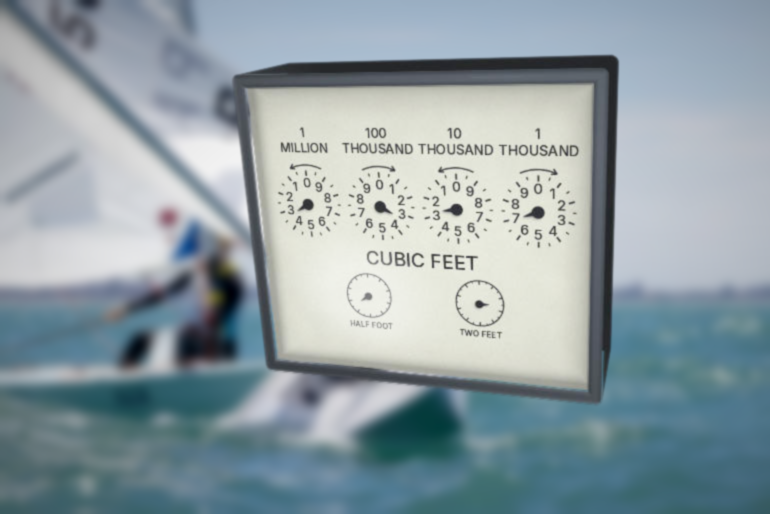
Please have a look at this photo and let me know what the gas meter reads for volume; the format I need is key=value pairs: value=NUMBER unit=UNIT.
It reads value=332700 unit=ft³
